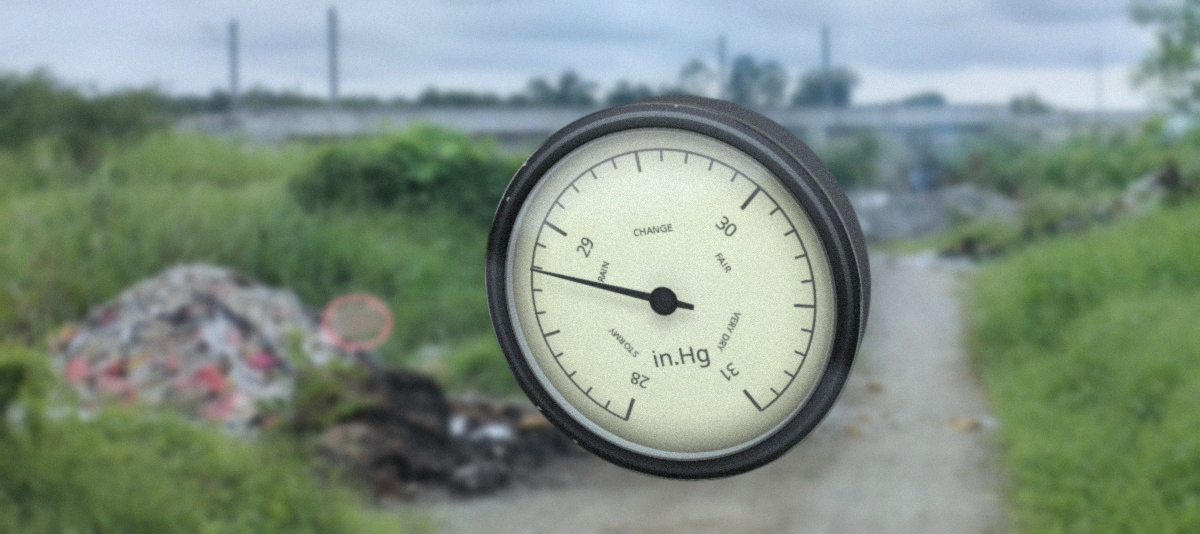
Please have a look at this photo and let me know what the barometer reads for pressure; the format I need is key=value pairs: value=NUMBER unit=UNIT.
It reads value=28.8 unit=inHg
